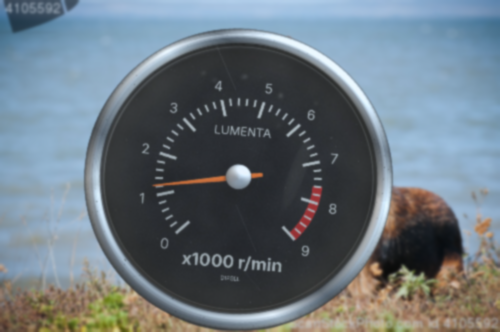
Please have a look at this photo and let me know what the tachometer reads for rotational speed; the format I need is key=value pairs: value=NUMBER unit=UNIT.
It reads value=1200 unit=rpm
